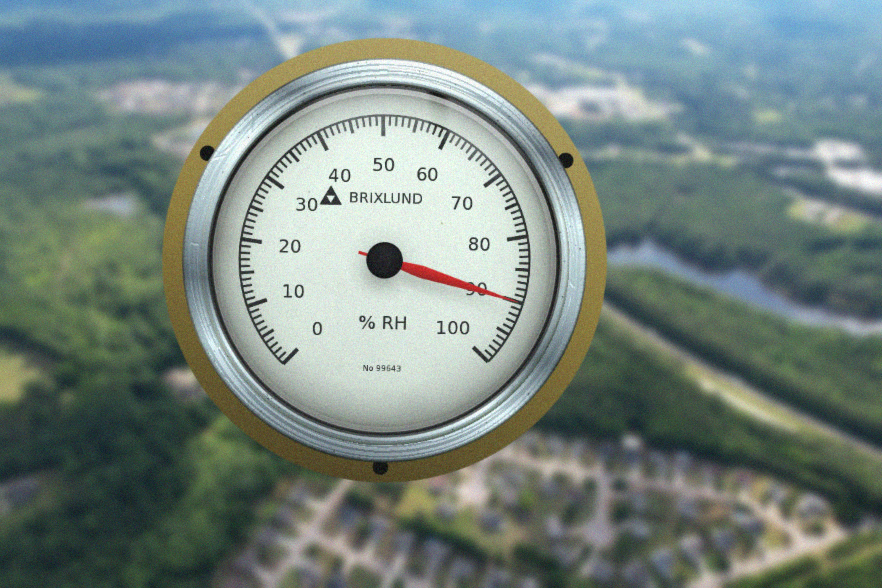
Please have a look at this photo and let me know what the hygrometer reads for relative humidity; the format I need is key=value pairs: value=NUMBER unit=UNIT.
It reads value=90 unit=%
